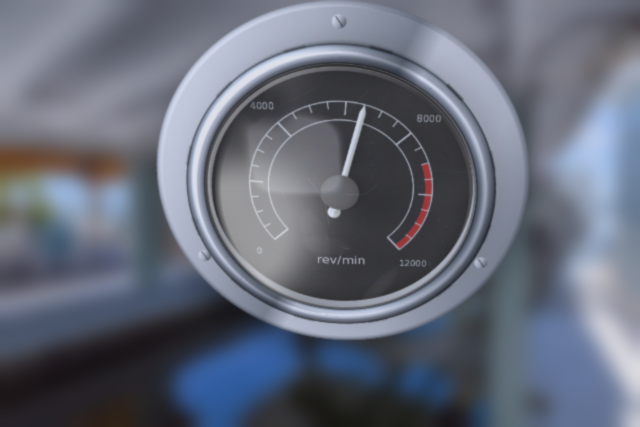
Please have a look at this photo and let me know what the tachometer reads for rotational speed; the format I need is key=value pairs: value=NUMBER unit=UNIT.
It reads value=6500 unit=rpm
